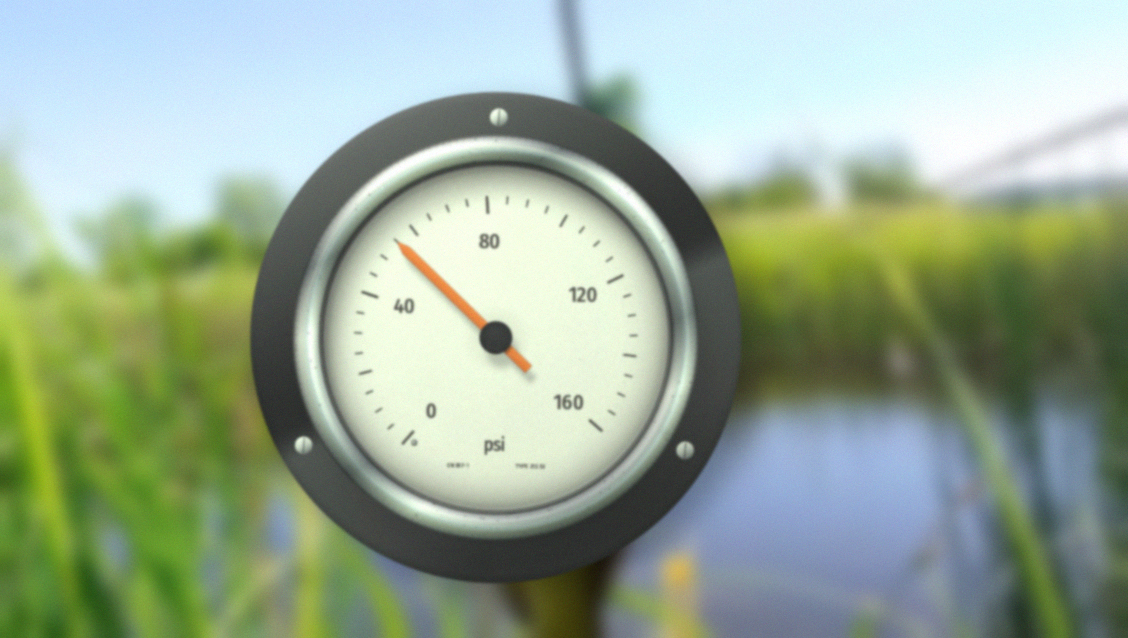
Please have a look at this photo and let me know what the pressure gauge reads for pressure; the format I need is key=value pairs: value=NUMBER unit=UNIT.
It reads value=55 unit=psi
